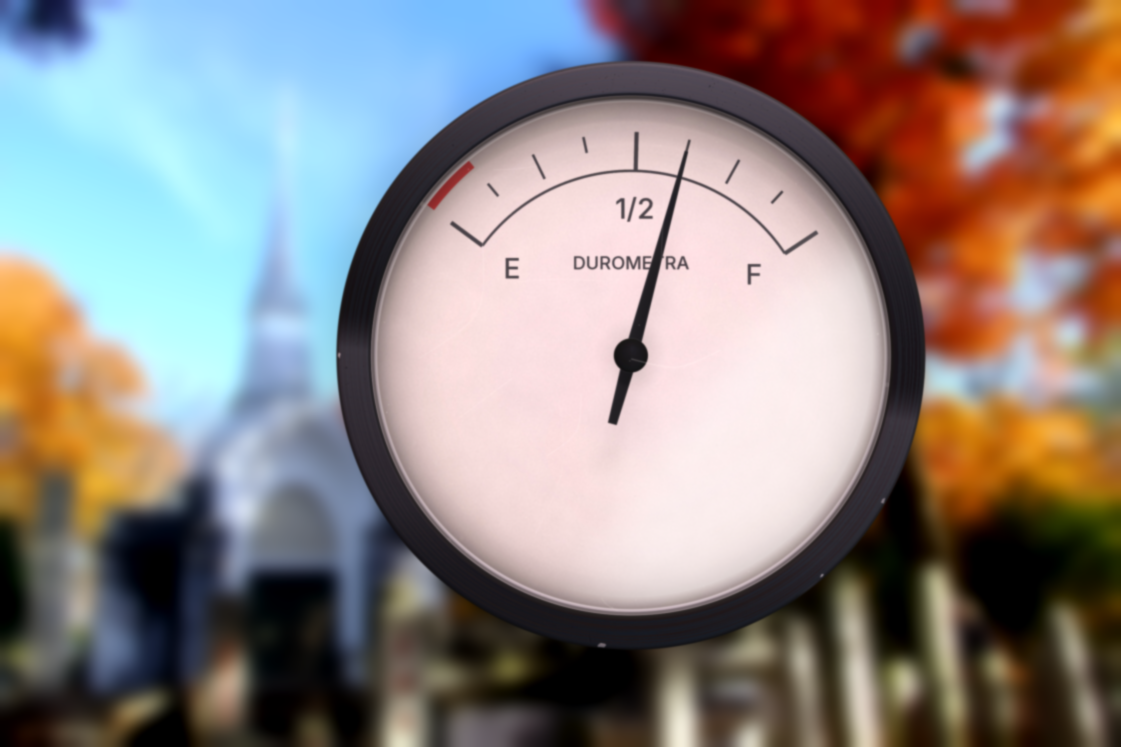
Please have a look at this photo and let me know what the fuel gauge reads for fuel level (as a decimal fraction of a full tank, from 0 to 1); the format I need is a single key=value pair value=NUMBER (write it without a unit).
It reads value=0.625
